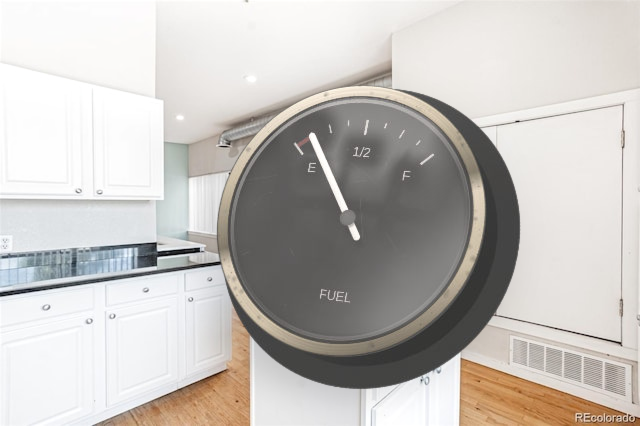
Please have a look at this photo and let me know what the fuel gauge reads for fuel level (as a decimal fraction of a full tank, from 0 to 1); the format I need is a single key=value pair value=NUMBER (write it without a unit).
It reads value=0.125
